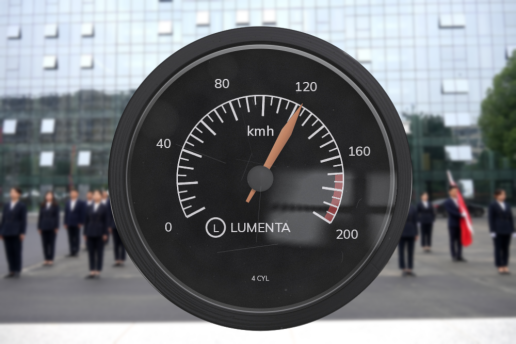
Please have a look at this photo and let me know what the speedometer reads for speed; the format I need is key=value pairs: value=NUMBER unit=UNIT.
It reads value=122.5 unit=km/h
